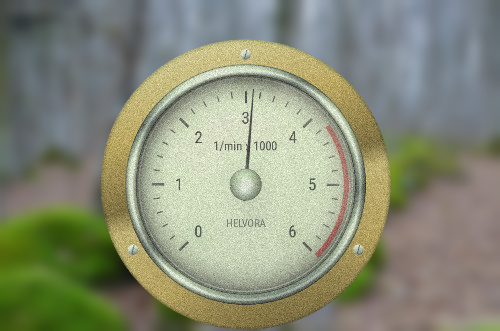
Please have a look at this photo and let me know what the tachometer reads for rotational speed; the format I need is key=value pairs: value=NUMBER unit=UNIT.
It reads value=3100 unit=rpm
